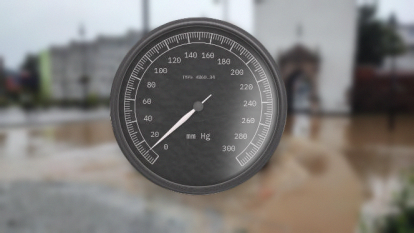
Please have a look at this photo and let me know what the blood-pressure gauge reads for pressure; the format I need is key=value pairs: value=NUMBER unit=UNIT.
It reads value=10 unit=mmHg
